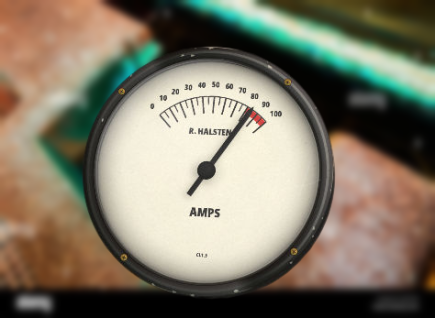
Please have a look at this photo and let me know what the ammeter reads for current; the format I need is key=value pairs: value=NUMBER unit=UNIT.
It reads value=85 unit=A
